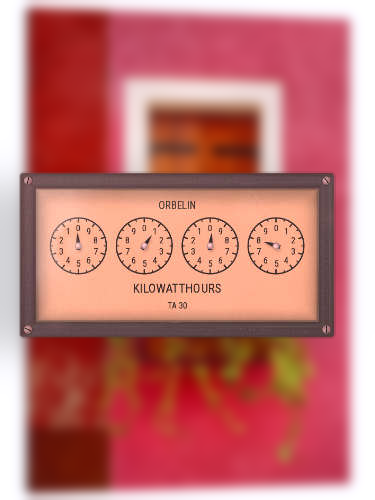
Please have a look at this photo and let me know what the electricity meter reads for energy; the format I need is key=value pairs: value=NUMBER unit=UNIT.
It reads value=98 unit=kWh
